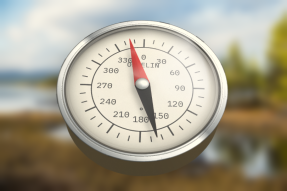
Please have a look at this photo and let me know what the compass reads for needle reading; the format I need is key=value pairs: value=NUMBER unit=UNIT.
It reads value=345 unit=°
